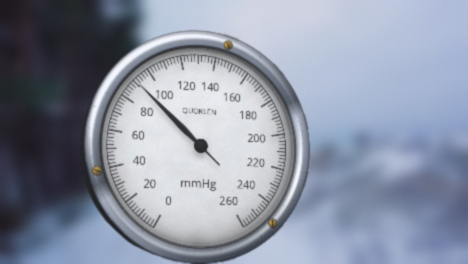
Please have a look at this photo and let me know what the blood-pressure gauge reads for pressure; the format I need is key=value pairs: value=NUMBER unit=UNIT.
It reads value=90 unit=mmHg
